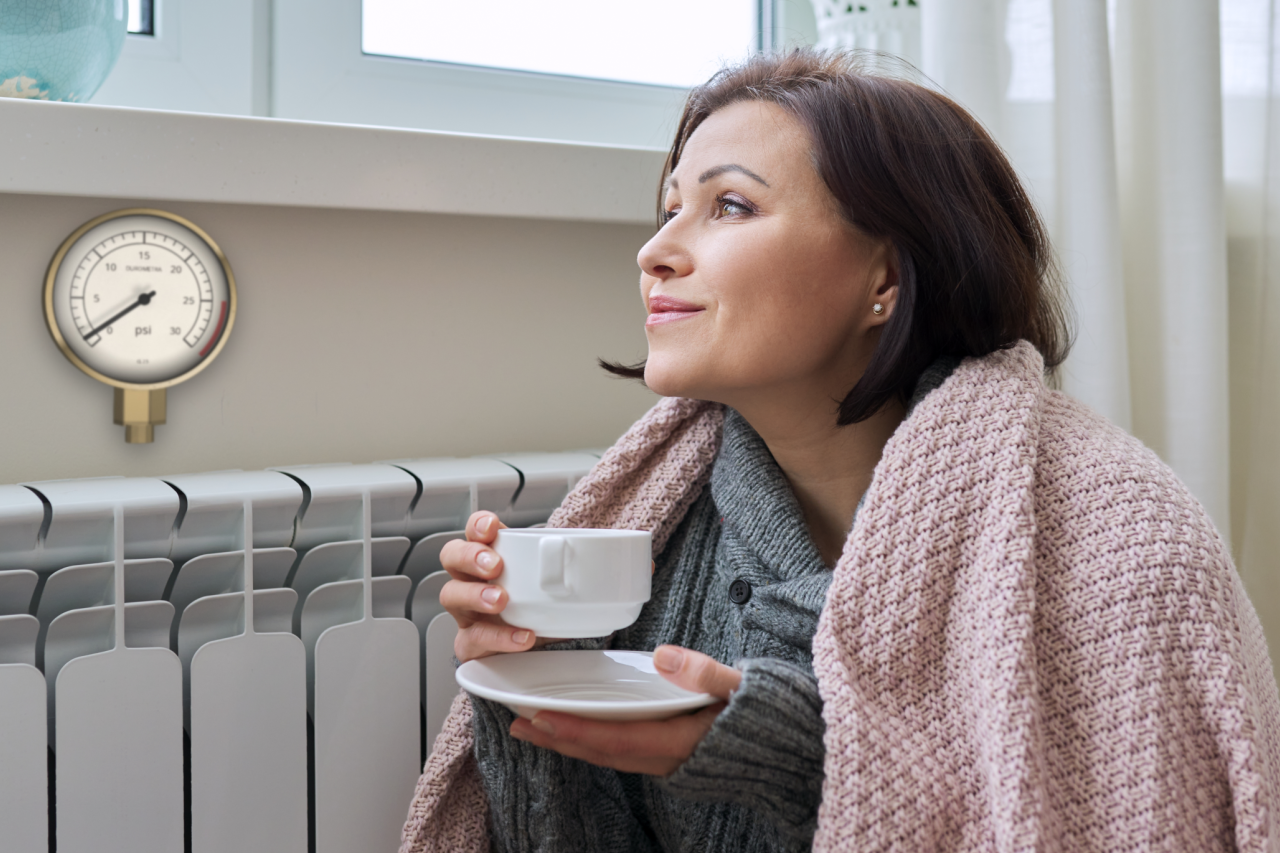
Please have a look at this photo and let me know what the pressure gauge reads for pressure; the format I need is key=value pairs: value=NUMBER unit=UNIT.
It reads value=1 unit=psi
